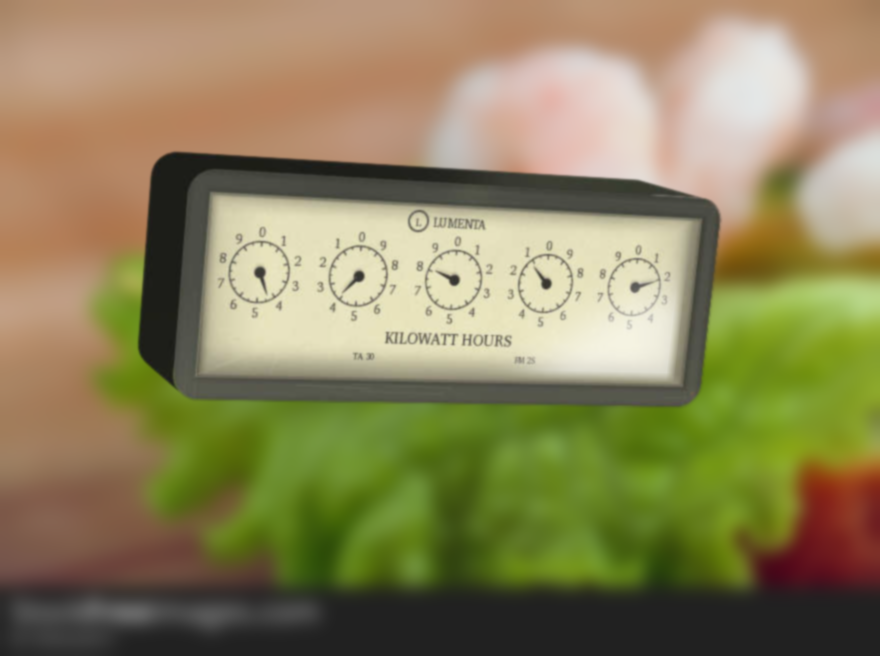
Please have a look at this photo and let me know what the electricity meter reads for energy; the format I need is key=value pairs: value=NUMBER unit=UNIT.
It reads value=43812 unit=kWh
